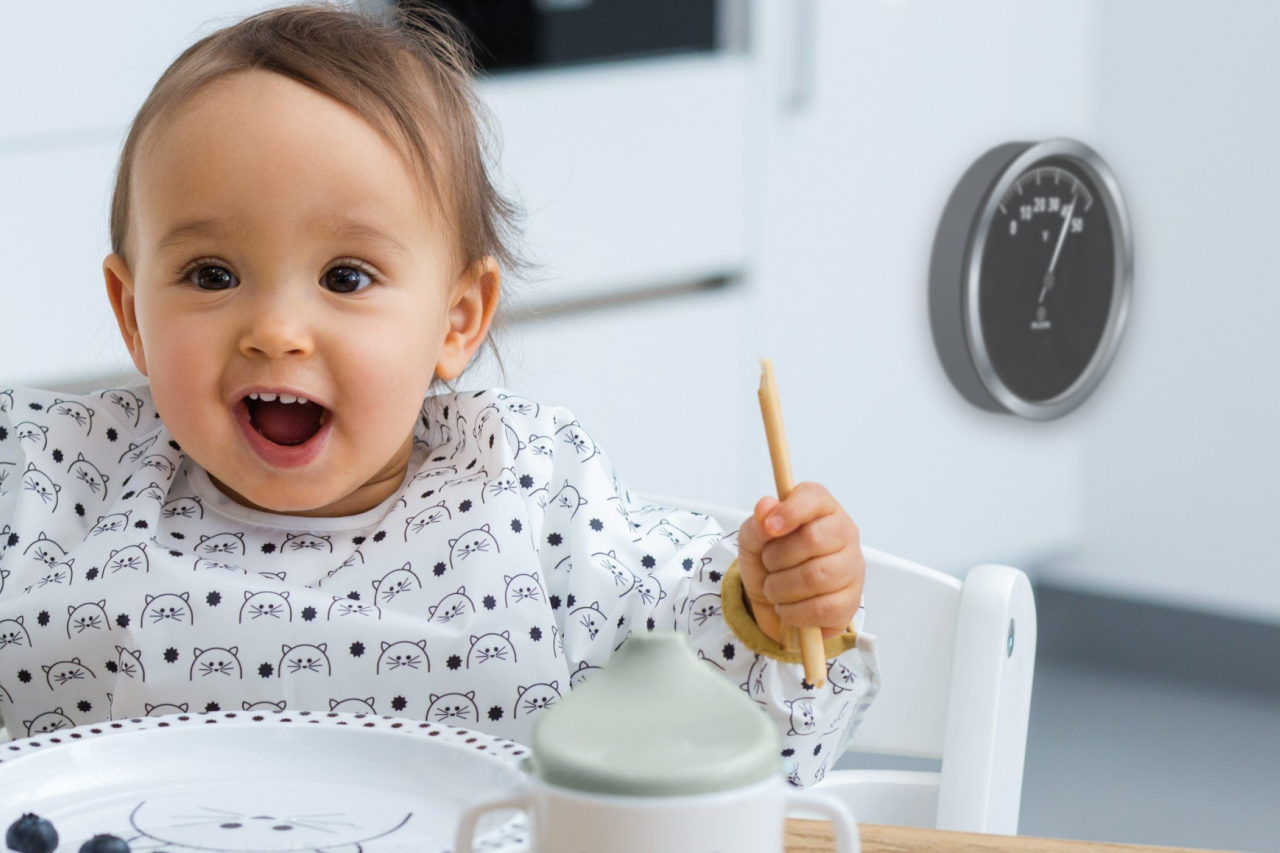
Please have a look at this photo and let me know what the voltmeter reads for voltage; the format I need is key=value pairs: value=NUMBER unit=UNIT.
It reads value=40 unit=V
